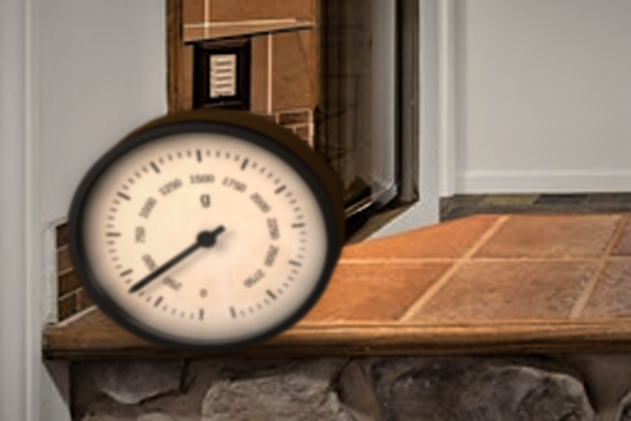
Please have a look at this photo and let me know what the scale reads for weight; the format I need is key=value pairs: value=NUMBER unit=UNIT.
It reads value=400 unit=g
